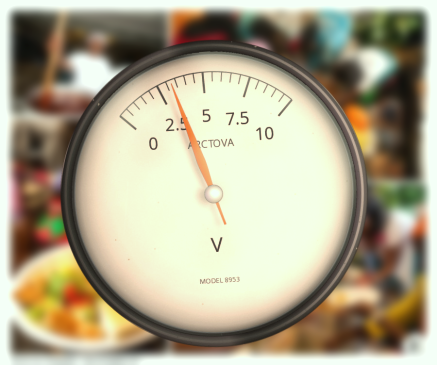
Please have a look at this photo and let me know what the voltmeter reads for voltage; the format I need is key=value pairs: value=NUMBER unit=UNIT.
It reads value=3.25 unit=V
